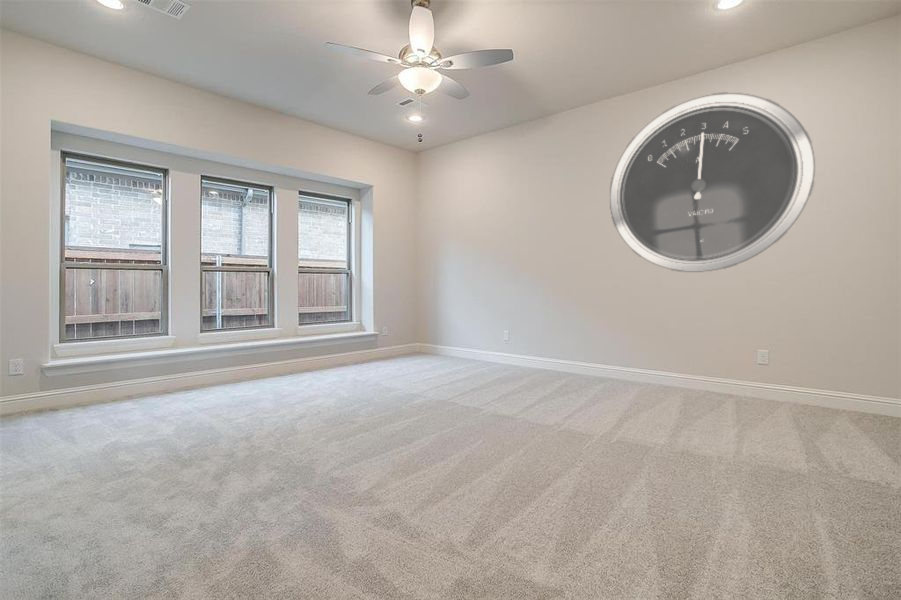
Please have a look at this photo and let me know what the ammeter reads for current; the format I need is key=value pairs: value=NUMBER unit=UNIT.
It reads value=3 unit=A
